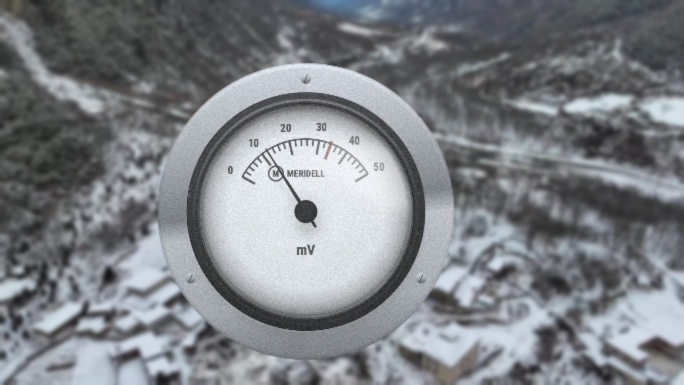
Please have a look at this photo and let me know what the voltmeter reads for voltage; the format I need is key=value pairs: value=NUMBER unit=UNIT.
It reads value=12 unit=mV
